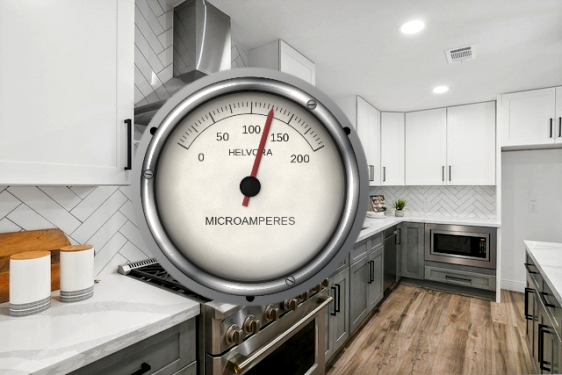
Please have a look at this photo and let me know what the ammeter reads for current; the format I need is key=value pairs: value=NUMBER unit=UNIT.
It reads value=125 unit=µA
